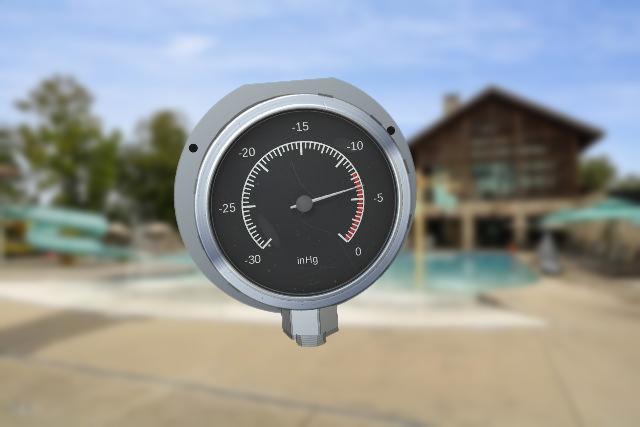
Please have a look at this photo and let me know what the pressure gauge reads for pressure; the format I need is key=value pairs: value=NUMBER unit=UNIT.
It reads value=-6.5 unit=inHg
